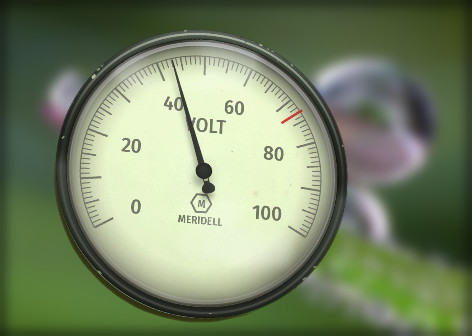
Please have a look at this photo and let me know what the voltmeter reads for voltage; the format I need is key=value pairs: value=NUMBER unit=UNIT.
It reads value=43 unit=V
